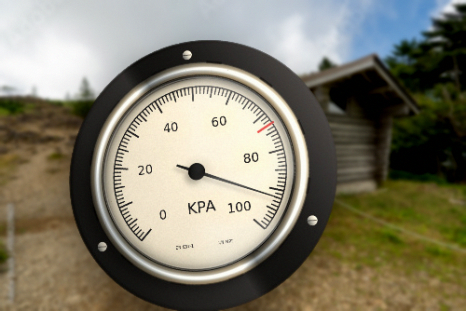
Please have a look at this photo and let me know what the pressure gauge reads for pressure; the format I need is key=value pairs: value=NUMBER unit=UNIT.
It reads value=92 unit=kPa
